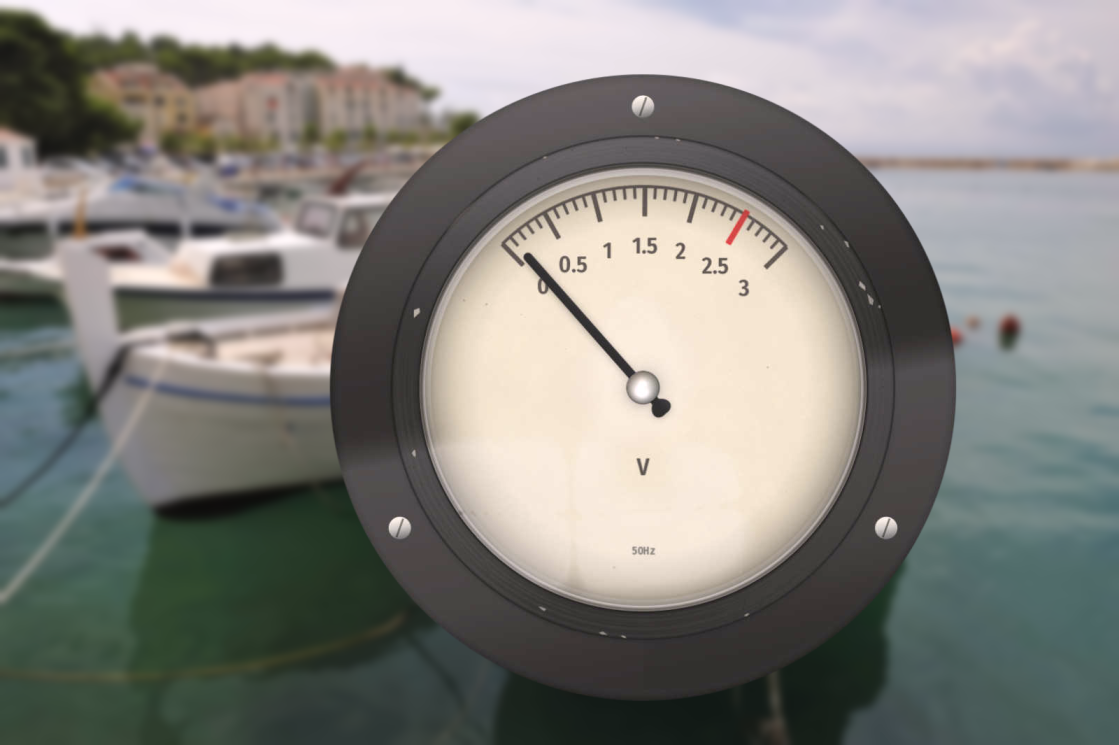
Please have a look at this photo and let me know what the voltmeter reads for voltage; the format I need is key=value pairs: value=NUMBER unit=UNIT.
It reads value=0.1 unit=V
